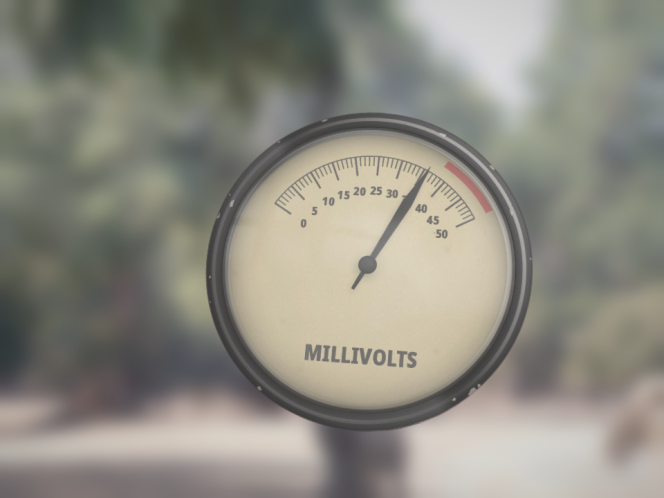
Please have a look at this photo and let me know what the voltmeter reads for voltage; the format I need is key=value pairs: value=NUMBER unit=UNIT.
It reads value=36 unit=mV
